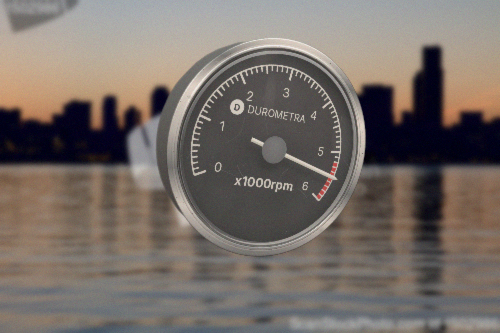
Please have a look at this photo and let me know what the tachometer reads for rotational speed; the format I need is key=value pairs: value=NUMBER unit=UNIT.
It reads value=5500 unit=rpm
